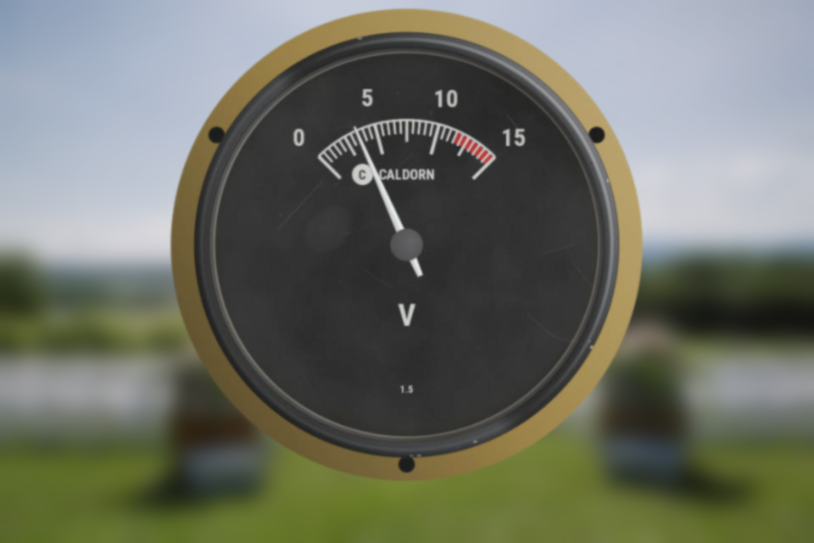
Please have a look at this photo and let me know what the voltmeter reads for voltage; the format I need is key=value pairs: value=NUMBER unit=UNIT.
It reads value=3.5 unit=V
